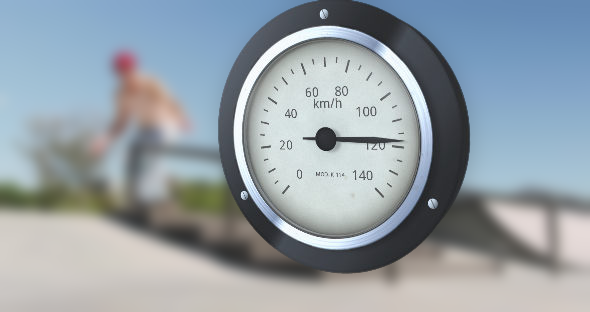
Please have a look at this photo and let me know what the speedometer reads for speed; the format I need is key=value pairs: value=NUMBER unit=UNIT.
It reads value=117.5 unit=km/h
